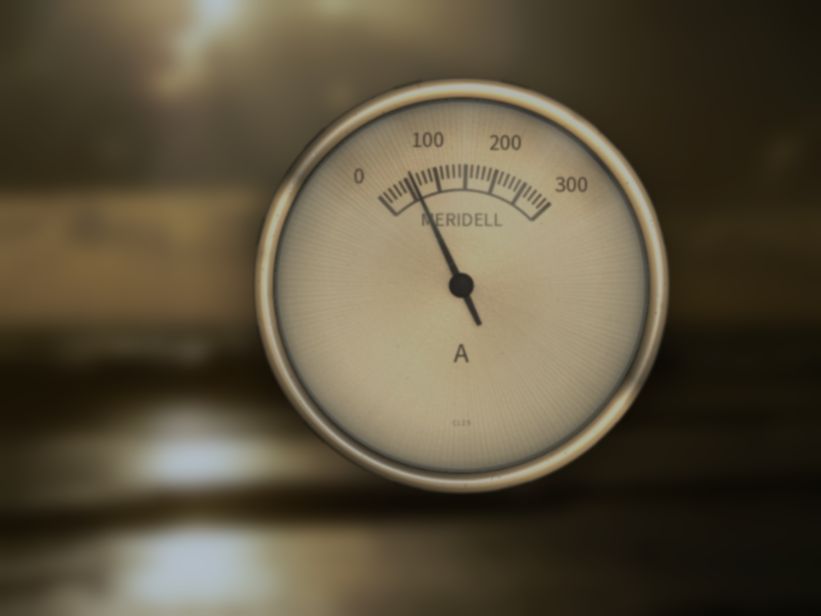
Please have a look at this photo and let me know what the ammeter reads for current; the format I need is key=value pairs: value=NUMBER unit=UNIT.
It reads value=60 unit=A
